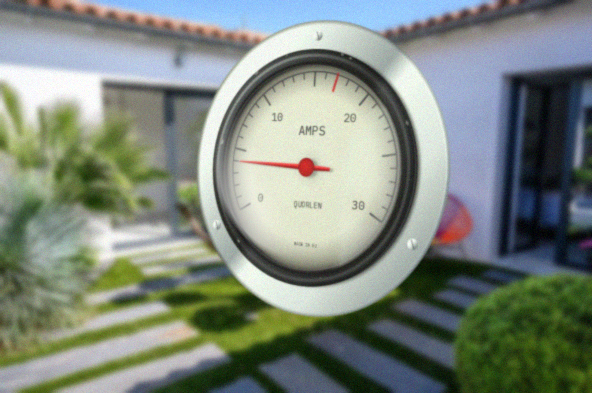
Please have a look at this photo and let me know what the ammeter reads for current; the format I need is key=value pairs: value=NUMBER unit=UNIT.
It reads value=4 unit=A
